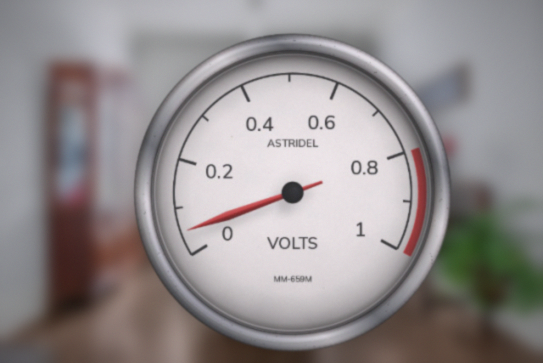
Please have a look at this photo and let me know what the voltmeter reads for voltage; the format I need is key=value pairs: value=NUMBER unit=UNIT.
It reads value=0.05 unit=V
